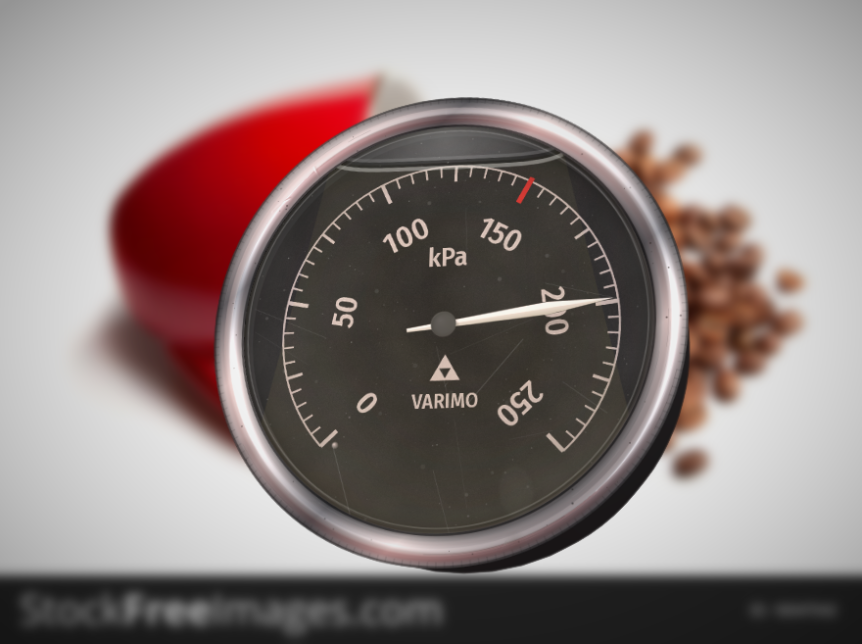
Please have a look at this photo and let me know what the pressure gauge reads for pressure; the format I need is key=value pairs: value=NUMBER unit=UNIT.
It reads value=200 unit=kPa
